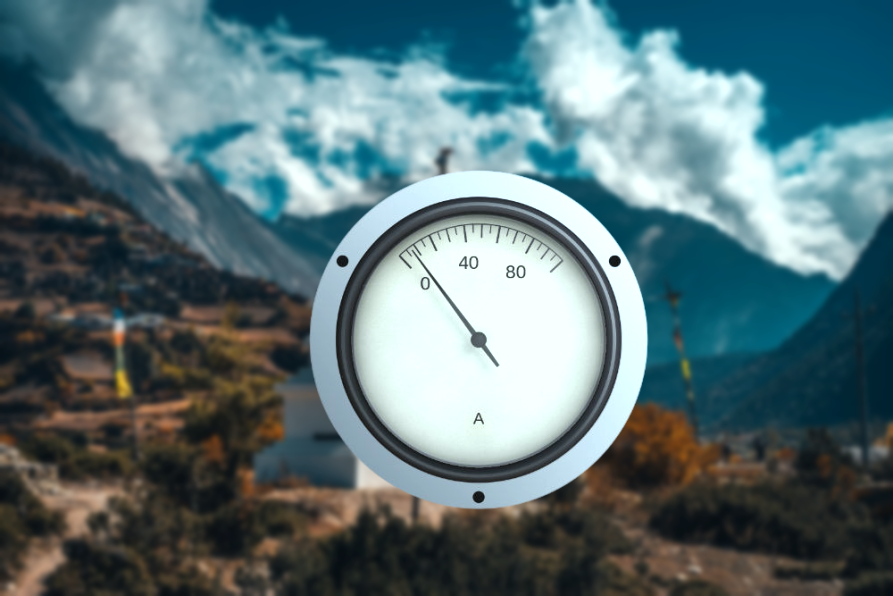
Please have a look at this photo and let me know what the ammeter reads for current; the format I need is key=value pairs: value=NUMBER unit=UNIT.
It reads value=7.5 unit=A
